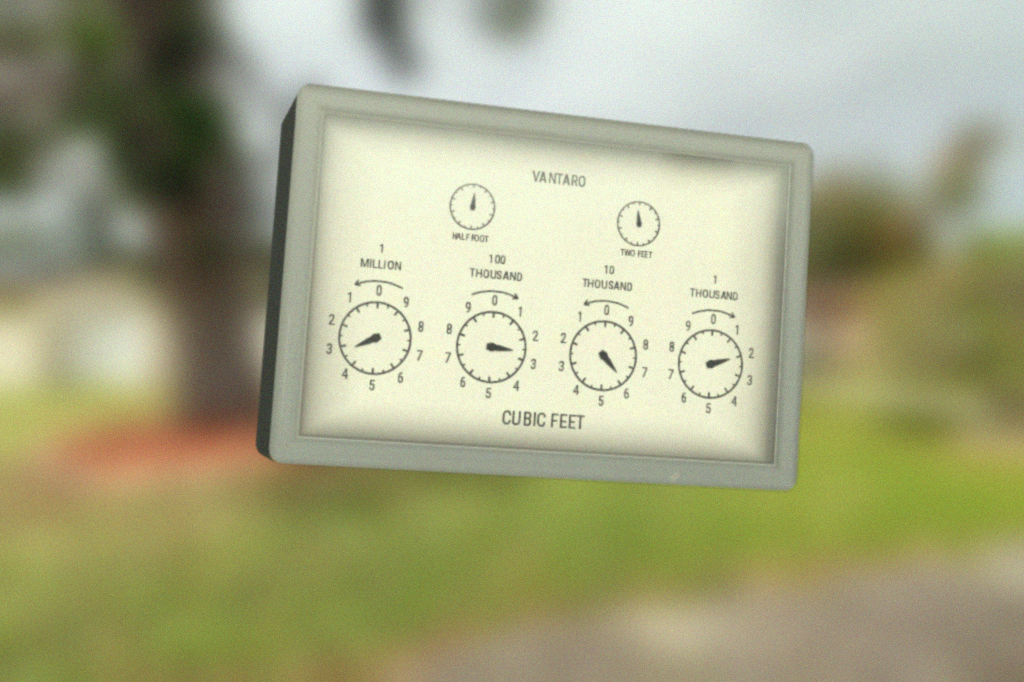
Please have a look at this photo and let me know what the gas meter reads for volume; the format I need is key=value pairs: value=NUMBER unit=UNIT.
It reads value=326200 unit=ft³
